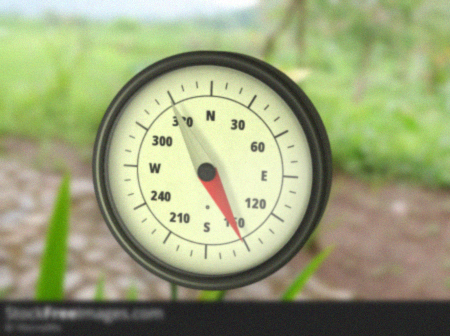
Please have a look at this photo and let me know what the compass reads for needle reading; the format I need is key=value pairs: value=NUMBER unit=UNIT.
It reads value=150 unit=°
